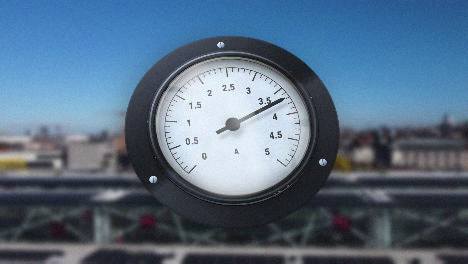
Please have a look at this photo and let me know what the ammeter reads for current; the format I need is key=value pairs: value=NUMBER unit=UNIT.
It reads value=3.7 unit=A
